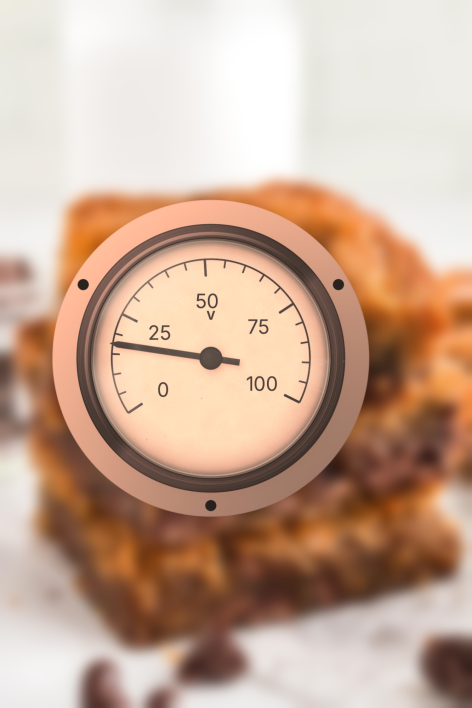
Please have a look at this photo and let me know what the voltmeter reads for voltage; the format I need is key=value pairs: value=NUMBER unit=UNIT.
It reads value=17.5 unit=V
